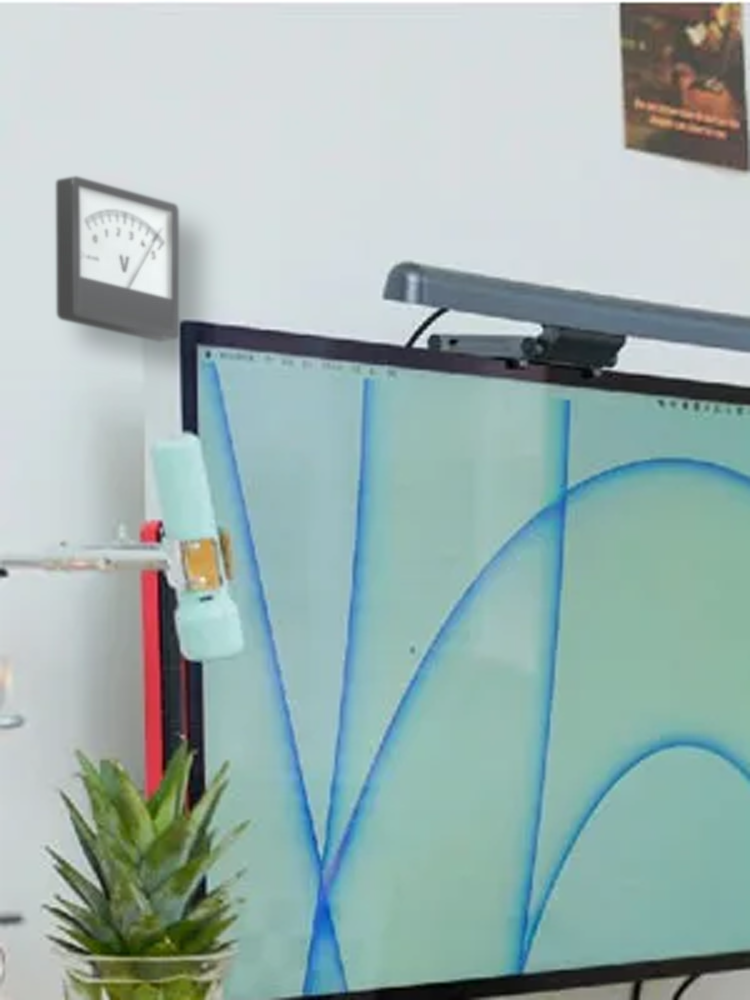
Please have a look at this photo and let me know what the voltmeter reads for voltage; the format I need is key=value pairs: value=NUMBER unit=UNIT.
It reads value=4.5 unit=V
